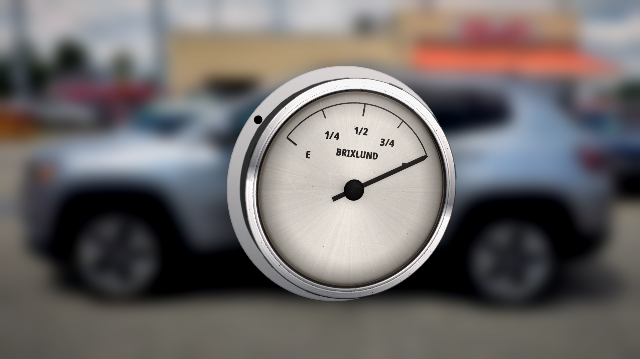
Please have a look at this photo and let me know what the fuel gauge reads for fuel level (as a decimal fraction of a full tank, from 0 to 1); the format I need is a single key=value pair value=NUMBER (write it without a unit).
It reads value=1
